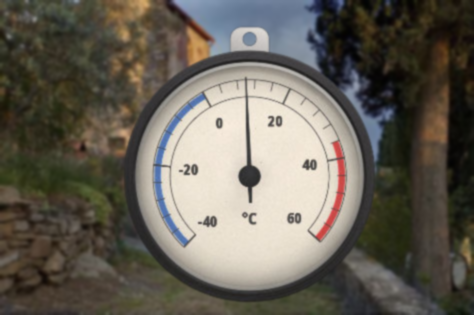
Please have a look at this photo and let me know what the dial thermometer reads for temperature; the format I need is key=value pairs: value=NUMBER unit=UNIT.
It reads value=10 unit=°C
